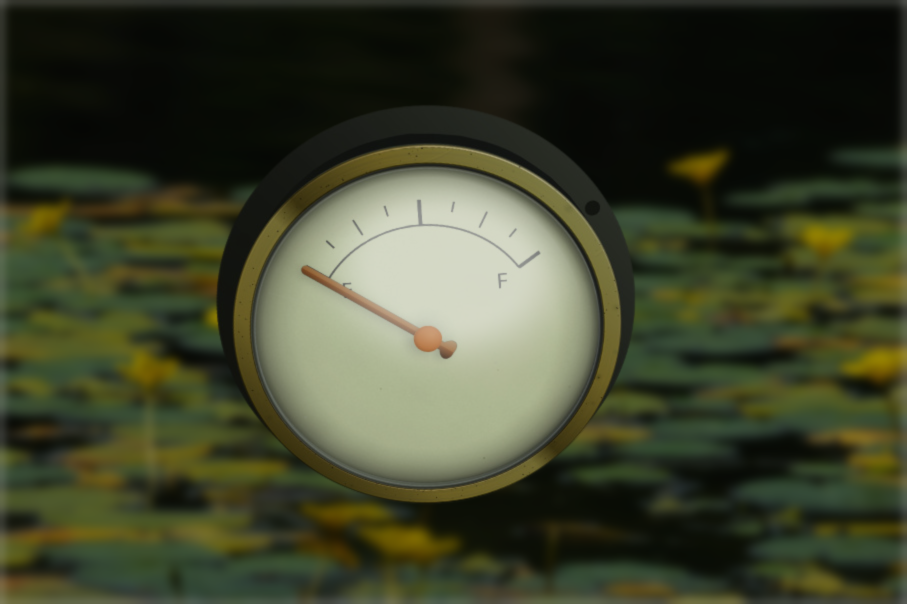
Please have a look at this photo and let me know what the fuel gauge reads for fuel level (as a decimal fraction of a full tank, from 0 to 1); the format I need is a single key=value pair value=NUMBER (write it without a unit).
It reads value=0
